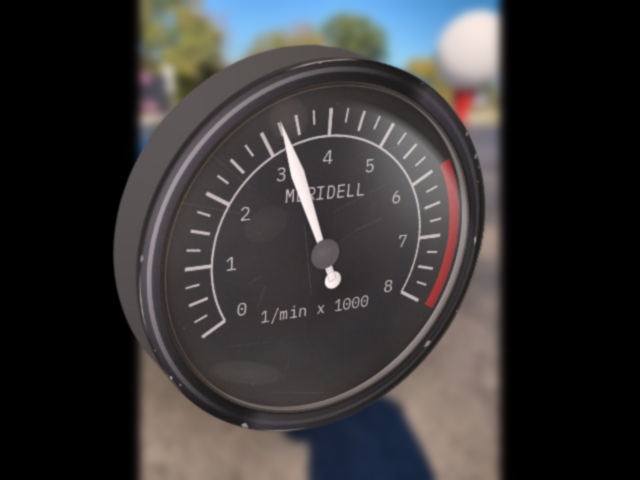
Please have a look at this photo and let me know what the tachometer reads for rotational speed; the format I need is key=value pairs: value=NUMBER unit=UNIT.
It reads value=3250 unit=rpm
